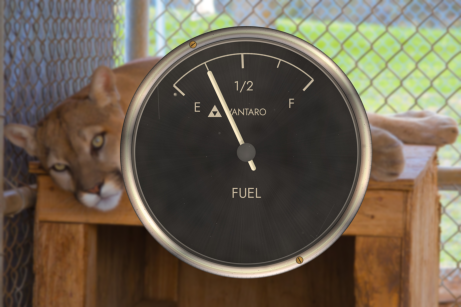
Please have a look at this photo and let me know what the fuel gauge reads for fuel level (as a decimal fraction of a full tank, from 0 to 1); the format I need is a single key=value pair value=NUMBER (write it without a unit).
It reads value=0.25
